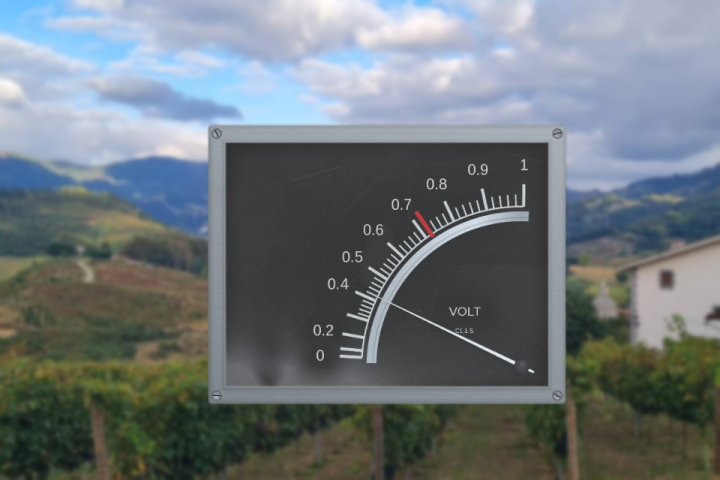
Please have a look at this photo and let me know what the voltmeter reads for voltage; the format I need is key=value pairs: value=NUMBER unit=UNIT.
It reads value=0.42 unit=V
